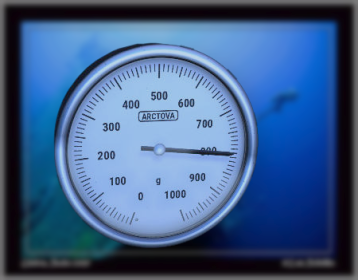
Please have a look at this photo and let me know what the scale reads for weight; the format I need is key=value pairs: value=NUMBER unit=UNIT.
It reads value=800 unit=g
